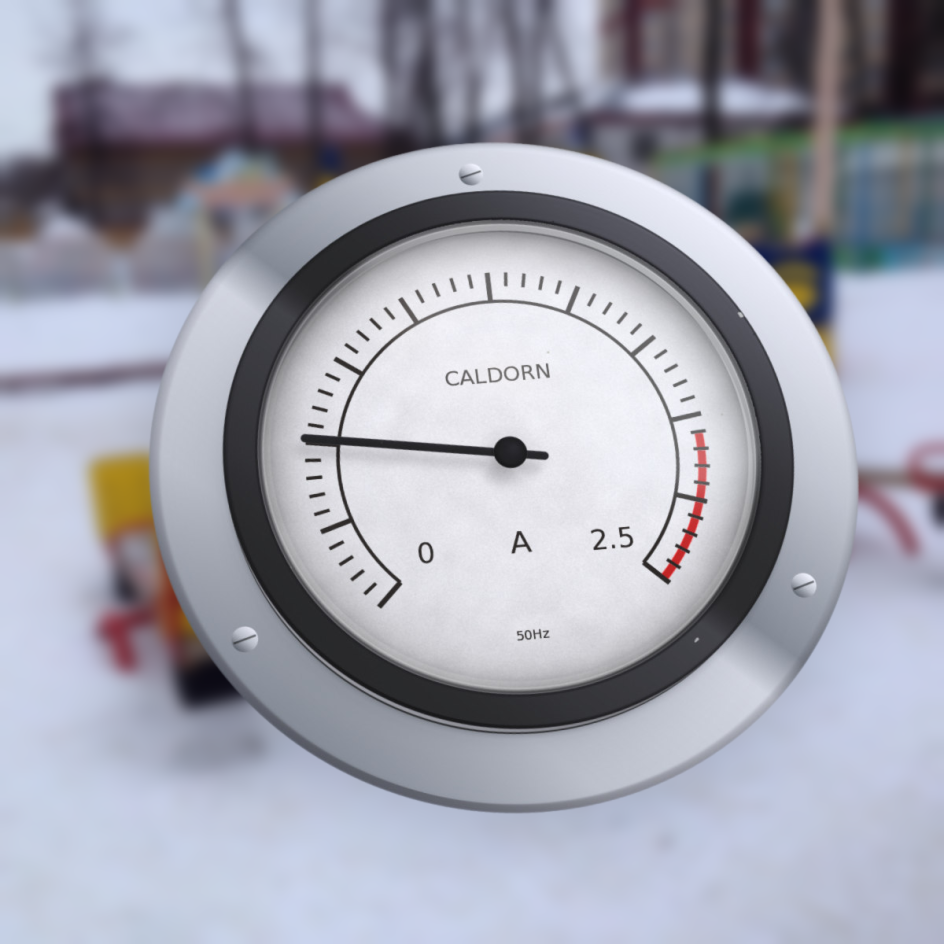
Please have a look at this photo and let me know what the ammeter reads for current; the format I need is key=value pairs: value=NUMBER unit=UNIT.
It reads value=0.5 unit=A
